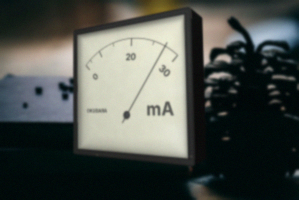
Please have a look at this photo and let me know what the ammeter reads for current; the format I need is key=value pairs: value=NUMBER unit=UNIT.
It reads value=27.5 unit=mA
